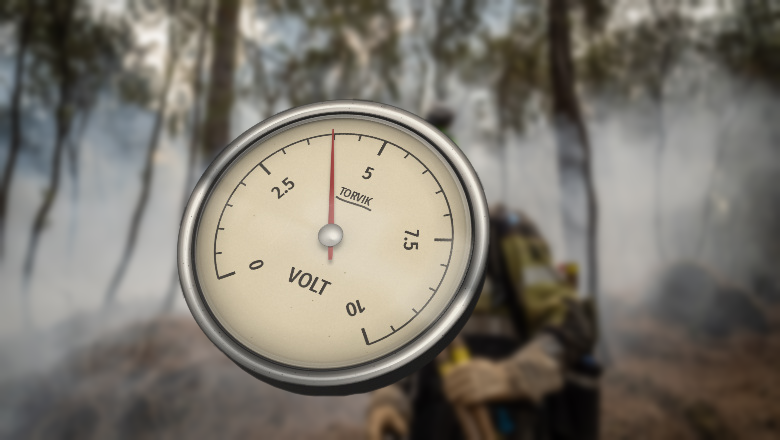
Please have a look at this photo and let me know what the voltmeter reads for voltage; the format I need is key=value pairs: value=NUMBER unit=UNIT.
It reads value=4 unit=V
